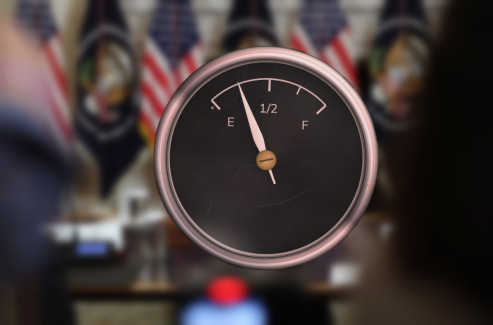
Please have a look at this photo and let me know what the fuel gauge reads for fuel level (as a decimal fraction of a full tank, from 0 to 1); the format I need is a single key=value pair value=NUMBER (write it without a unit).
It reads value=0.25
